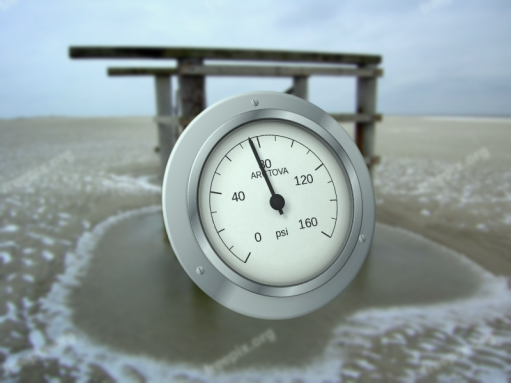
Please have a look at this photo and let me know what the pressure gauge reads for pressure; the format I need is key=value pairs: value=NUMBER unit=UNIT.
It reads value=75 unit=psi
